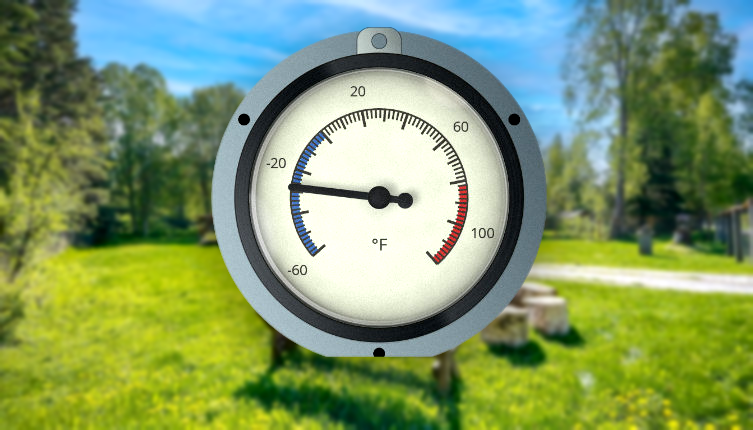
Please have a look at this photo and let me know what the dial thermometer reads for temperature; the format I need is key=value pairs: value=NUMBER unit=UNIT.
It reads value=-28 unit=°F
